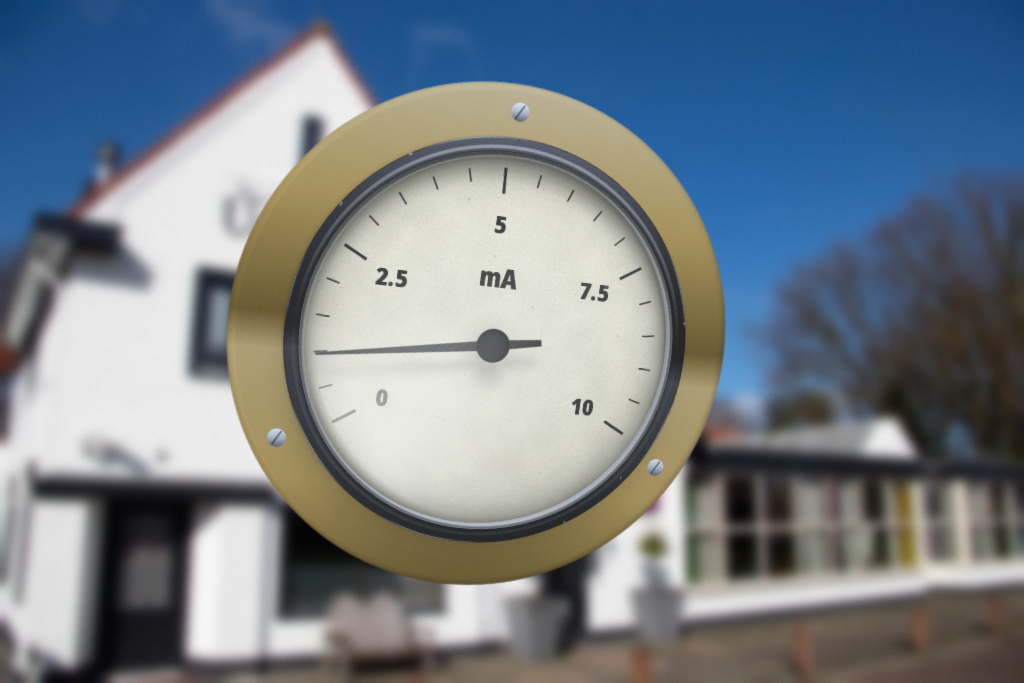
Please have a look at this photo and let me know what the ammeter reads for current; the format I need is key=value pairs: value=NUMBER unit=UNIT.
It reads value=1 unit=mA
